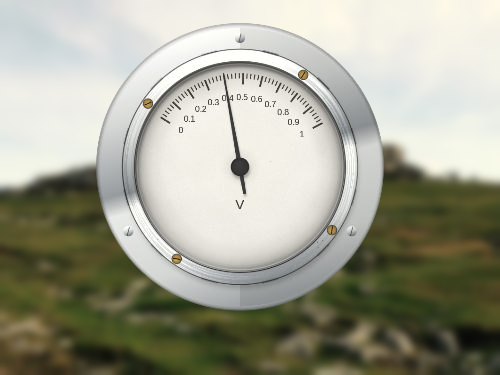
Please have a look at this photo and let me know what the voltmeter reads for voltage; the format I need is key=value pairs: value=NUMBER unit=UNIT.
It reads value=0.4 unit=V
